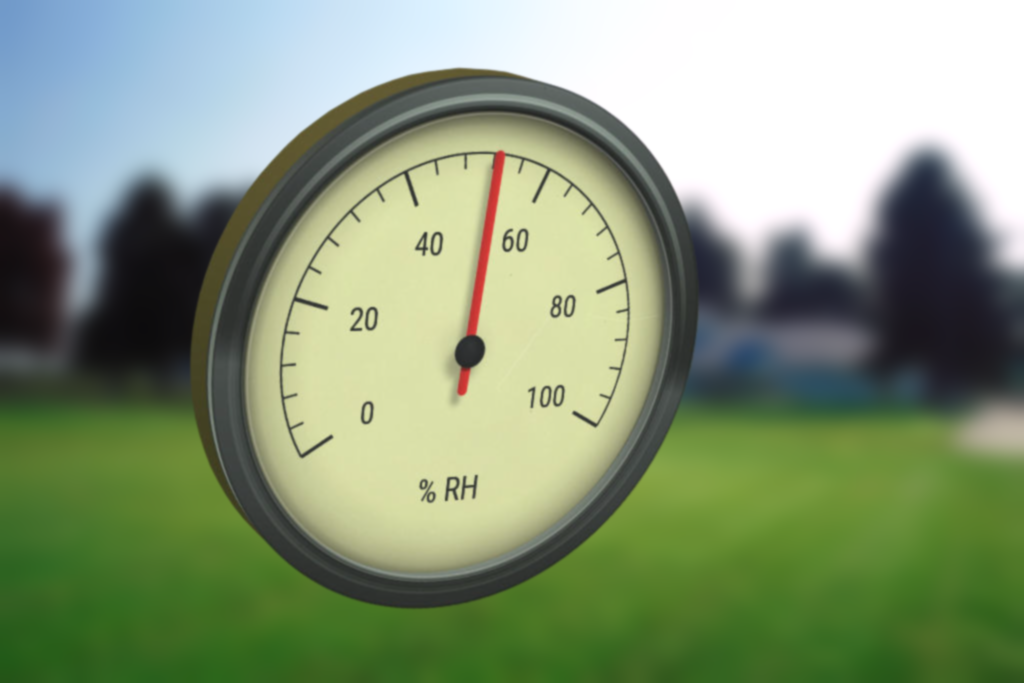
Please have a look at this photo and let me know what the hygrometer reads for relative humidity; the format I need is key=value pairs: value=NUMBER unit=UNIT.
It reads value=52 unit=%
